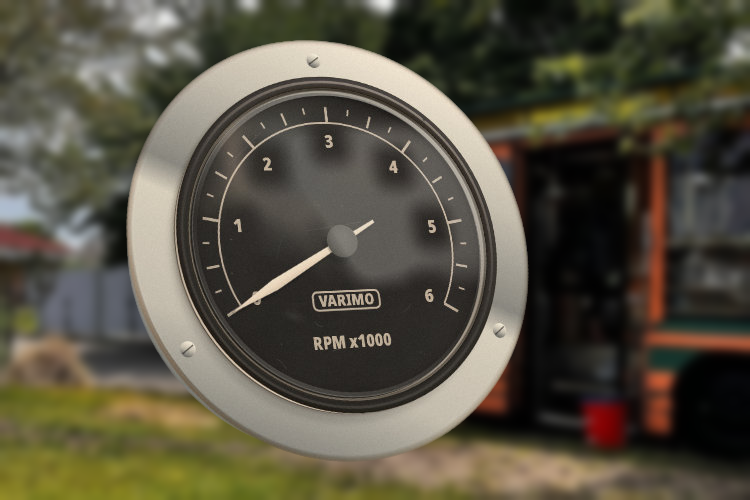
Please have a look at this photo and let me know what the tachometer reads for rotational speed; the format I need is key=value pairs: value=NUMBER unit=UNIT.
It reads value=0 unit=rpm
